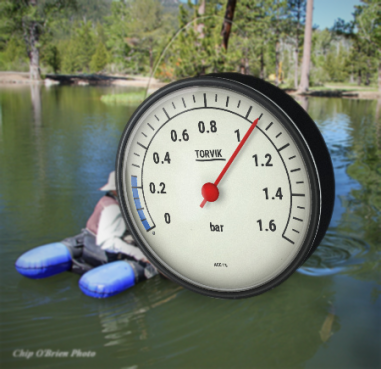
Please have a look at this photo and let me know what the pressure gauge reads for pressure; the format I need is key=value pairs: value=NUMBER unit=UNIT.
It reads value=1.05 unit=bar
